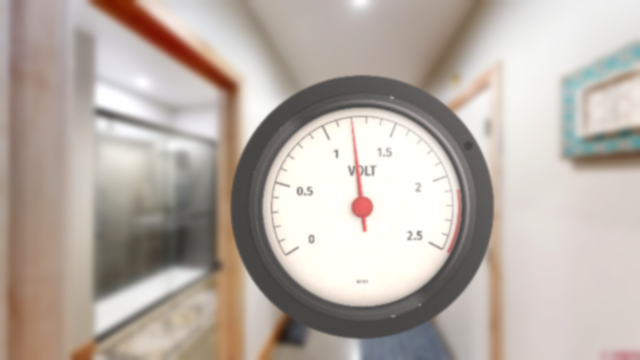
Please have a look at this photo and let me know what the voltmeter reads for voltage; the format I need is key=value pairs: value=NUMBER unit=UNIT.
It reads value=1.2 unit=V
